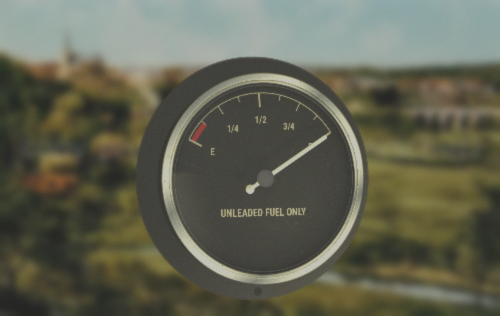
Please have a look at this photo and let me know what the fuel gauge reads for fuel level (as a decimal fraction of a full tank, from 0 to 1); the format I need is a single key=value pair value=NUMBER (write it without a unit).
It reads value=1
